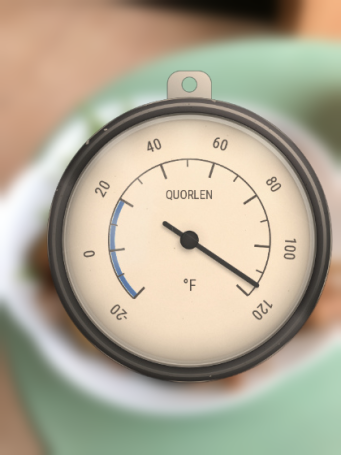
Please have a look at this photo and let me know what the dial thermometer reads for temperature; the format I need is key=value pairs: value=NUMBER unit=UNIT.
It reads value=115 unit=°F
